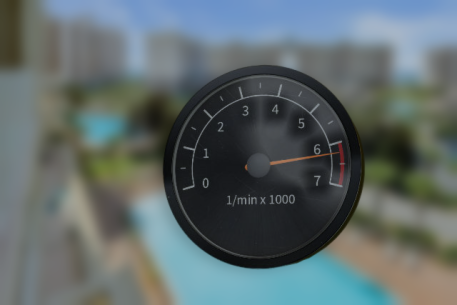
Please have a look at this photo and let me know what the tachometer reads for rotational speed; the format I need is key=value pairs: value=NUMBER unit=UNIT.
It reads value=6250 unit=rpm
